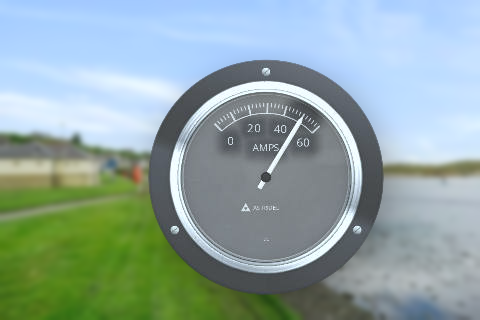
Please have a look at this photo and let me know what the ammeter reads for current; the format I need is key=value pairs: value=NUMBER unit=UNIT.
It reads value=50 unit=A
